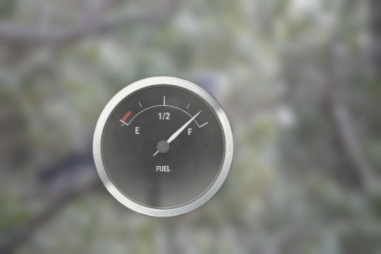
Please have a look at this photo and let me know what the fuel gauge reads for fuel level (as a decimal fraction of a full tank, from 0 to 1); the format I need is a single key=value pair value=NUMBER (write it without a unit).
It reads value=0.875
